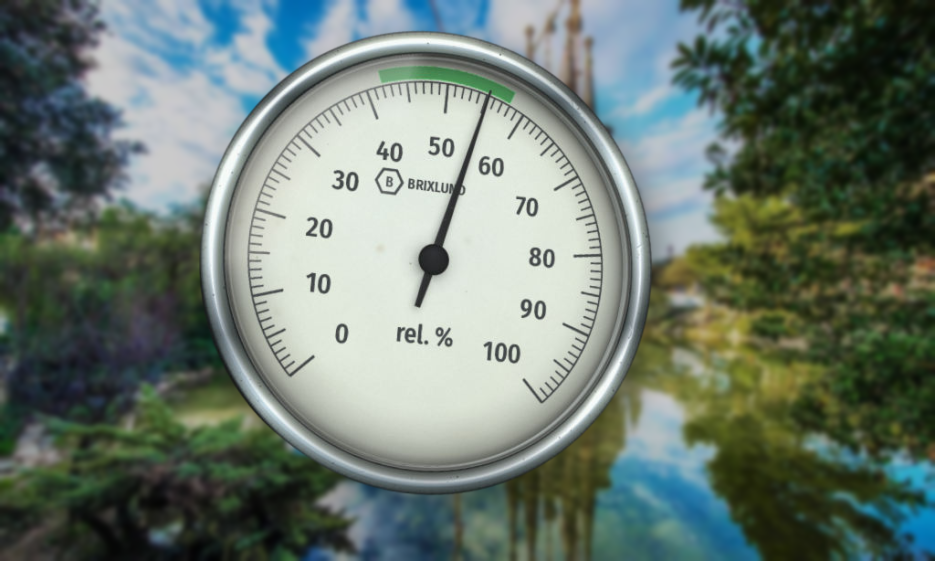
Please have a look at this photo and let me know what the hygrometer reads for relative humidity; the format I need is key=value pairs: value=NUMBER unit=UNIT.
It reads value=55 unit=%
